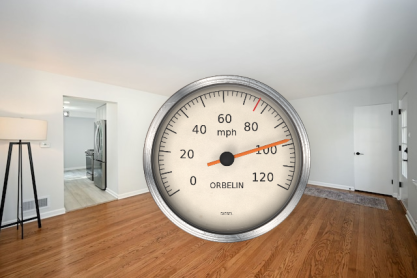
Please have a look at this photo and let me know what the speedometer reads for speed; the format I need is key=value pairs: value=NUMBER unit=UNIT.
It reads value=98 unit=mph
